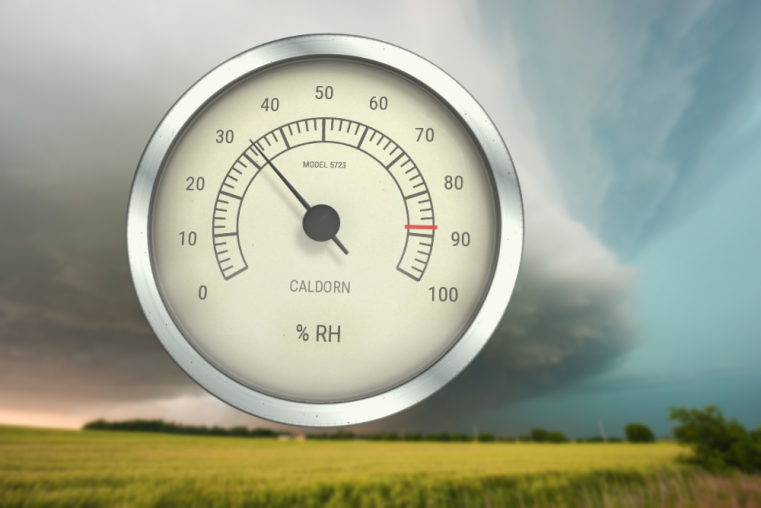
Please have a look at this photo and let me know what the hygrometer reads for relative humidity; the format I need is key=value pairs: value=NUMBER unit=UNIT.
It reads value=33 unit=%
